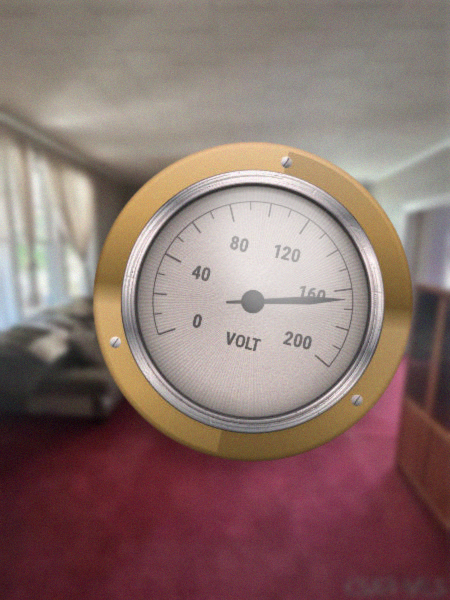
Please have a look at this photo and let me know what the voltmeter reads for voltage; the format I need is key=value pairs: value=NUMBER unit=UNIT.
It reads value=165 unit=V
